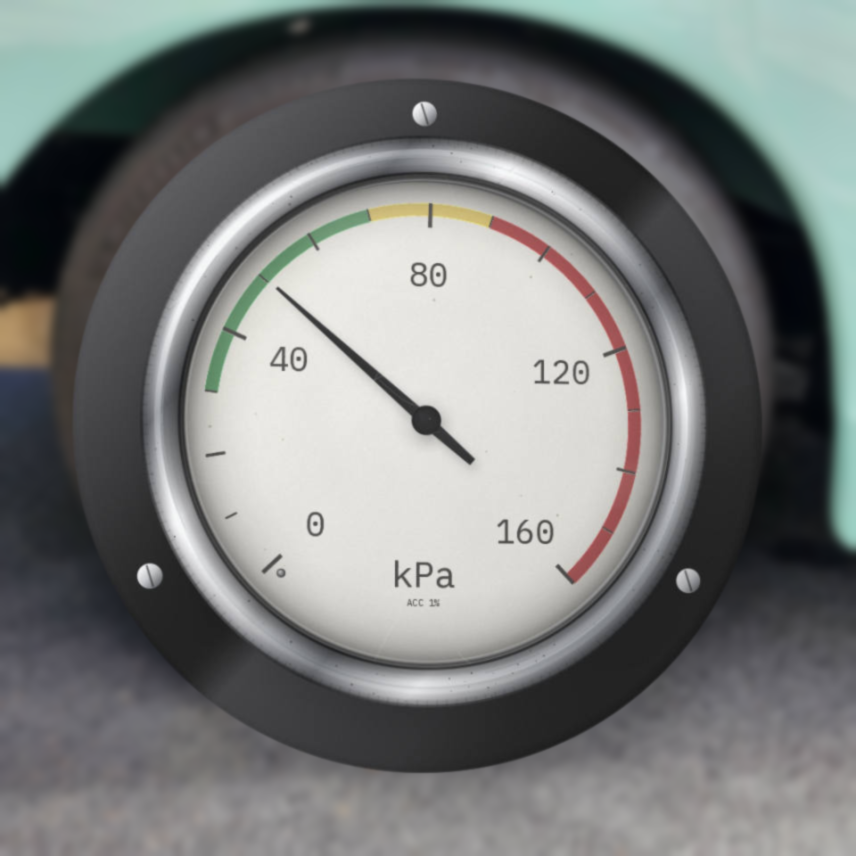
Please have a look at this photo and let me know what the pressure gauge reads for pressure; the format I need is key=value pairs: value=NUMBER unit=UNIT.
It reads value=50 unit=kPa
